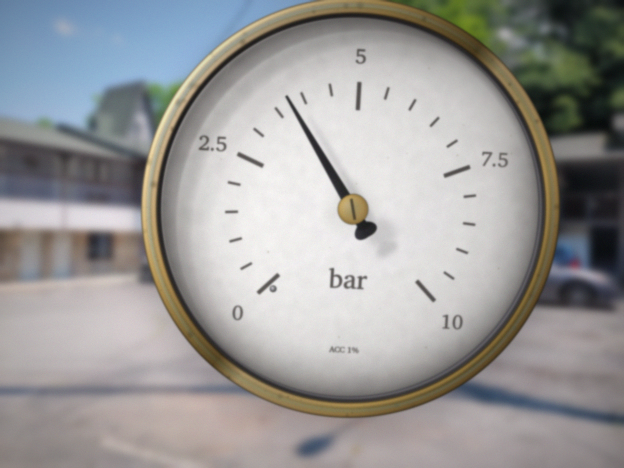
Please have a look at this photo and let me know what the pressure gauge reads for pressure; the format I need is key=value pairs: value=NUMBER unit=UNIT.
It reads value=3.75 unit=bar
